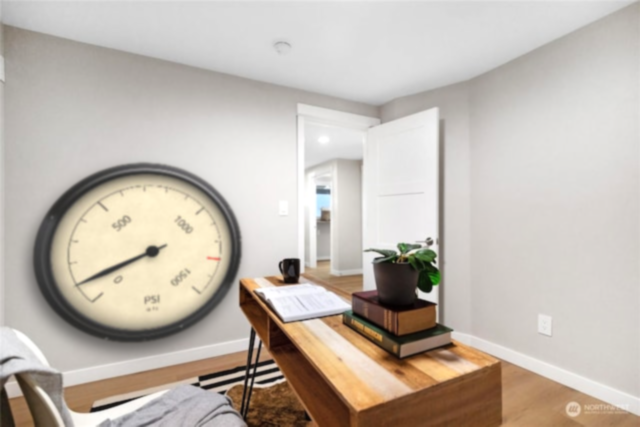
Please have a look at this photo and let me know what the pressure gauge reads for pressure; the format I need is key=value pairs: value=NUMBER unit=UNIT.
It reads value=100 unit=psi
